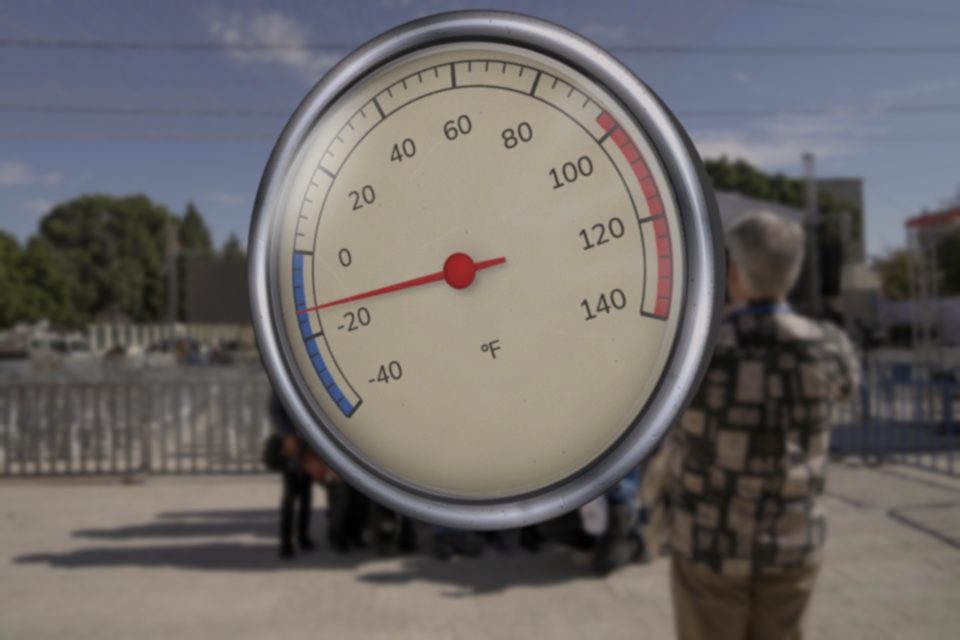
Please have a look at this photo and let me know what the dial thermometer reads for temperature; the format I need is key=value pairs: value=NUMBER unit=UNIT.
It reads value=-14 unit=°F
